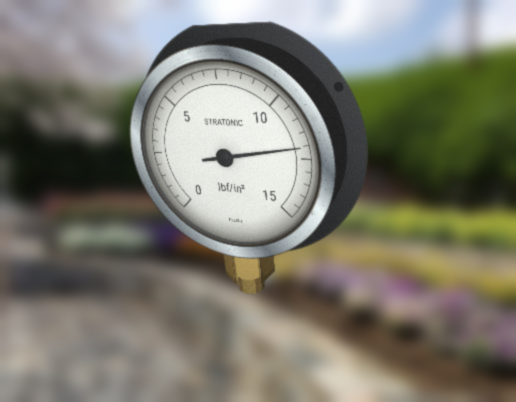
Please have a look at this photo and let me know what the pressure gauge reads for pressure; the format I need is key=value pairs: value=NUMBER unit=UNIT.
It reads value=12 unit=psi
